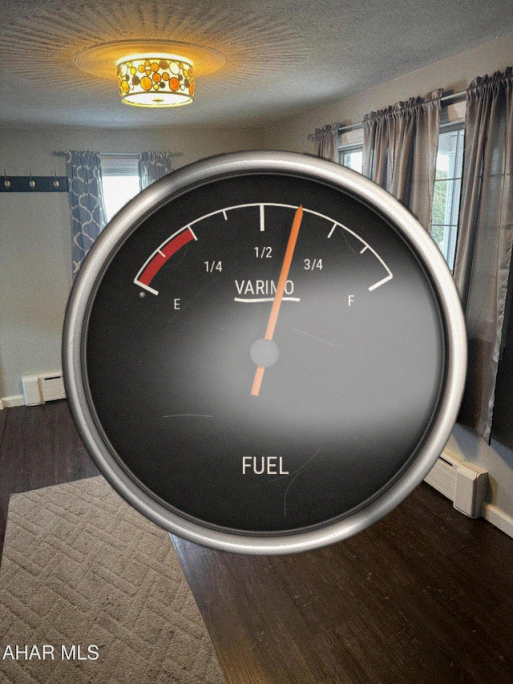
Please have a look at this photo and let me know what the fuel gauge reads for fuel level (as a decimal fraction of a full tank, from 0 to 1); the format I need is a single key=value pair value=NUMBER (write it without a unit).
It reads value=0.625
